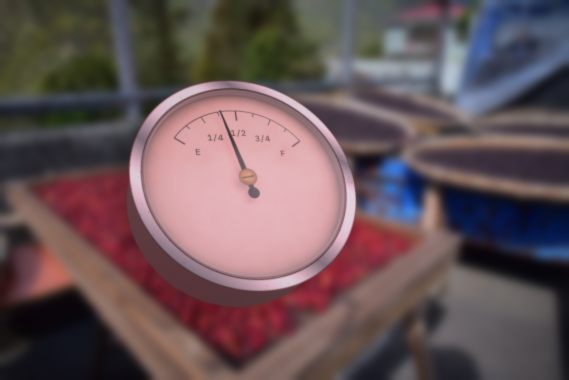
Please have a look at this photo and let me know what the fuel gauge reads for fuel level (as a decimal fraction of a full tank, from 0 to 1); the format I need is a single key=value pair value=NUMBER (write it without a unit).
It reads value=0.375
